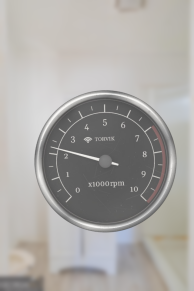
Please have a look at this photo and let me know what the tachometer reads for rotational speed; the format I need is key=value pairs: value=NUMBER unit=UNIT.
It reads value=2250 unit=rpm
